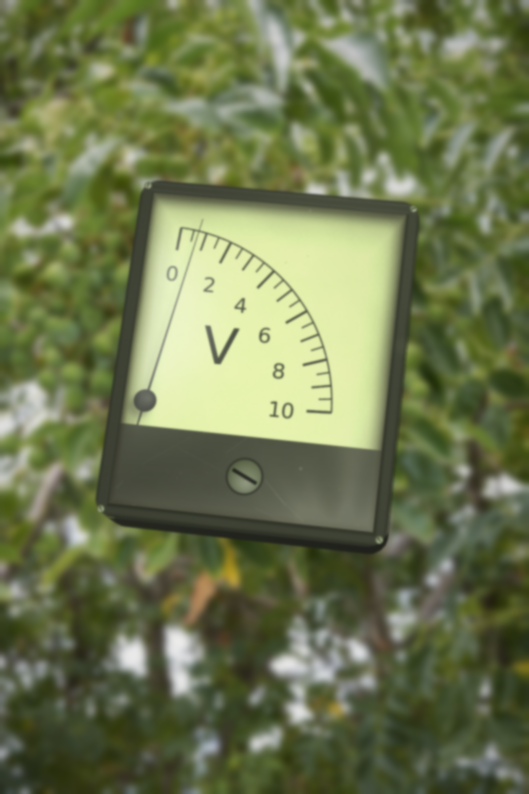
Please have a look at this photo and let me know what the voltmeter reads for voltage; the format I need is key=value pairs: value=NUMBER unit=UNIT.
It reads value=0.75 unit=V
